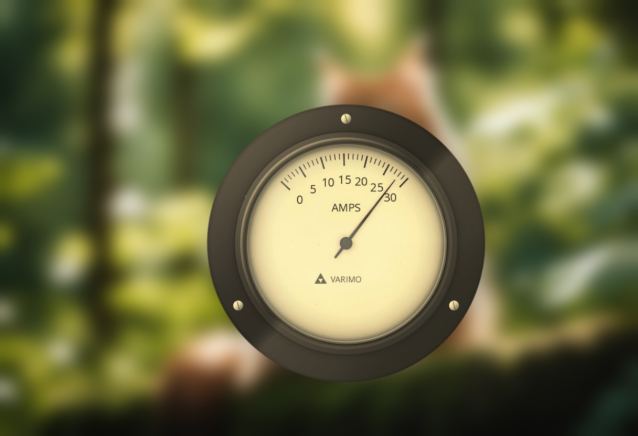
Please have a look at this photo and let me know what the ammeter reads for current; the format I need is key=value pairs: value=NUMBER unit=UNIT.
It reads value=28 unit=A
